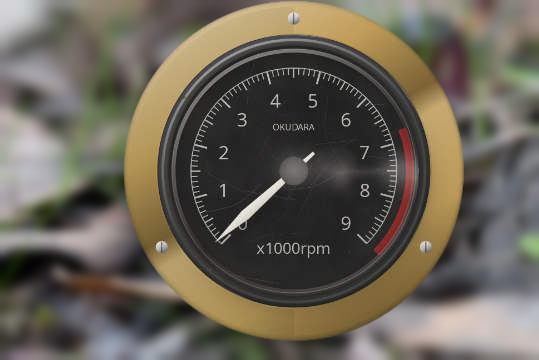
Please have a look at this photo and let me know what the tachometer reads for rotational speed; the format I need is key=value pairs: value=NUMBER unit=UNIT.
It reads value=100 unit=rpm
